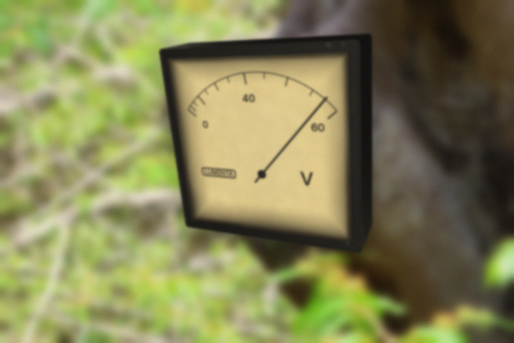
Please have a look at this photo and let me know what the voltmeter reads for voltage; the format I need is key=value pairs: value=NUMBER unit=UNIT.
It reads value=57.5 unit=V
